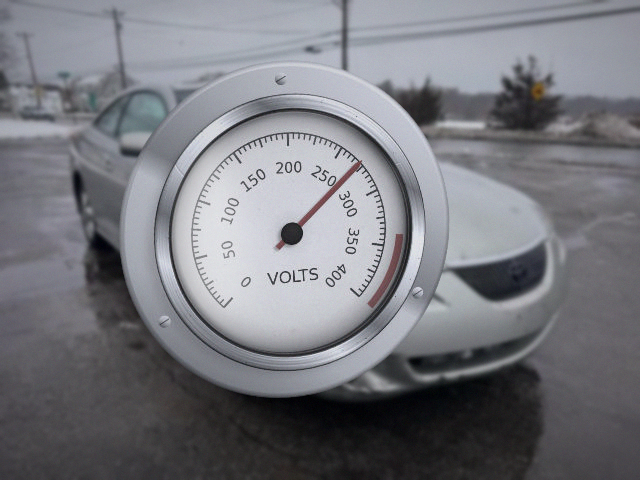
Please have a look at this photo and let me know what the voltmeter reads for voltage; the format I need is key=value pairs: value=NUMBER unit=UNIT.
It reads value=270 unit=V
